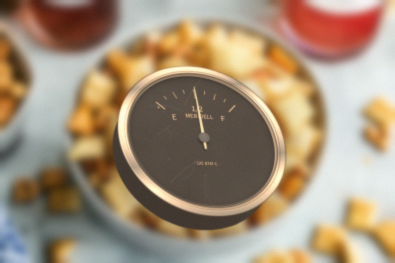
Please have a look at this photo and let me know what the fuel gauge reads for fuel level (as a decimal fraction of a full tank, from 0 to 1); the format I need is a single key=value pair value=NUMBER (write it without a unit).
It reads value=0.5
